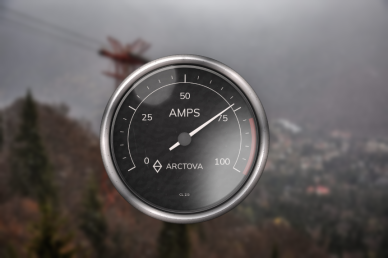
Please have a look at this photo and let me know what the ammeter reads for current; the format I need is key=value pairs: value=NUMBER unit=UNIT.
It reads value=72.5 unit=A
